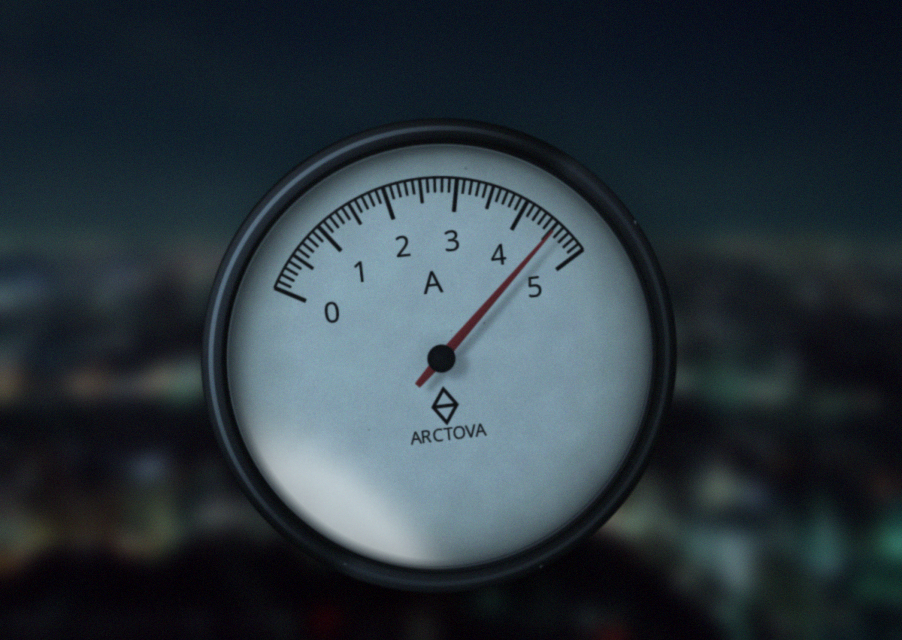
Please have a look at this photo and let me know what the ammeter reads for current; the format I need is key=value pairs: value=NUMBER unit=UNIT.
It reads value=4.5 unit=A
